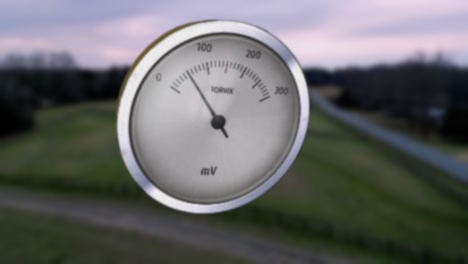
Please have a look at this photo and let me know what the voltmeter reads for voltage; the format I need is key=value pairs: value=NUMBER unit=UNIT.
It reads value=50 unit=mV
